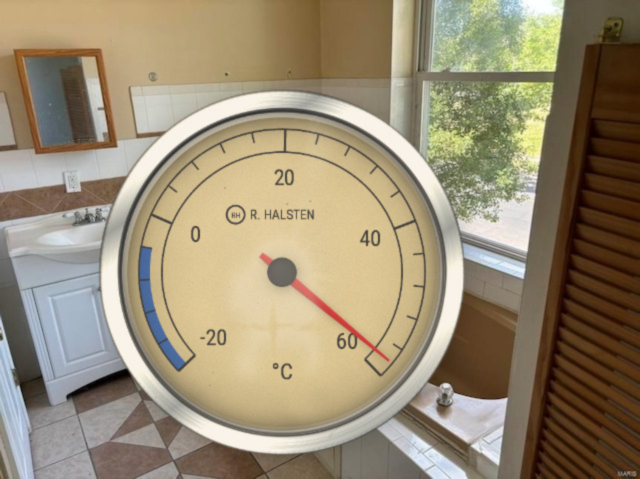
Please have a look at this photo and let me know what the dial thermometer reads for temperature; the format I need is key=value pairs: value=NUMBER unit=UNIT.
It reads value=58 unit=°C
